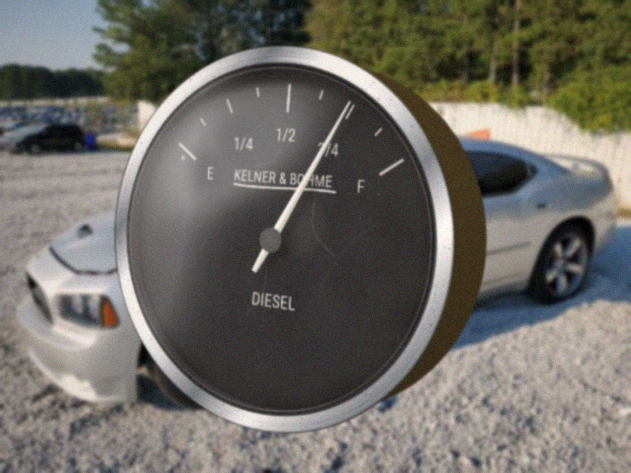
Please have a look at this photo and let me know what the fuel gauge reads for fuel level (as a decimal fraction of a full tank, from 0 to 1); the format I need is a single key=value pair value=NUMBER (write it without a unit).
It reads value=0.75
